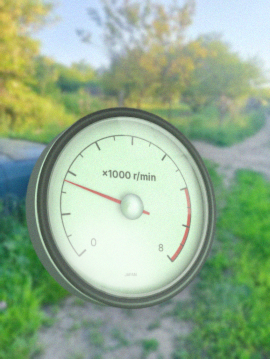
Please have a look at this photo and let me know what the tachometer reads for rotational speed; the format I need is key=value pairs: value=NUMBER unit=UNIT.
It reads value=1750 unit=rpm
